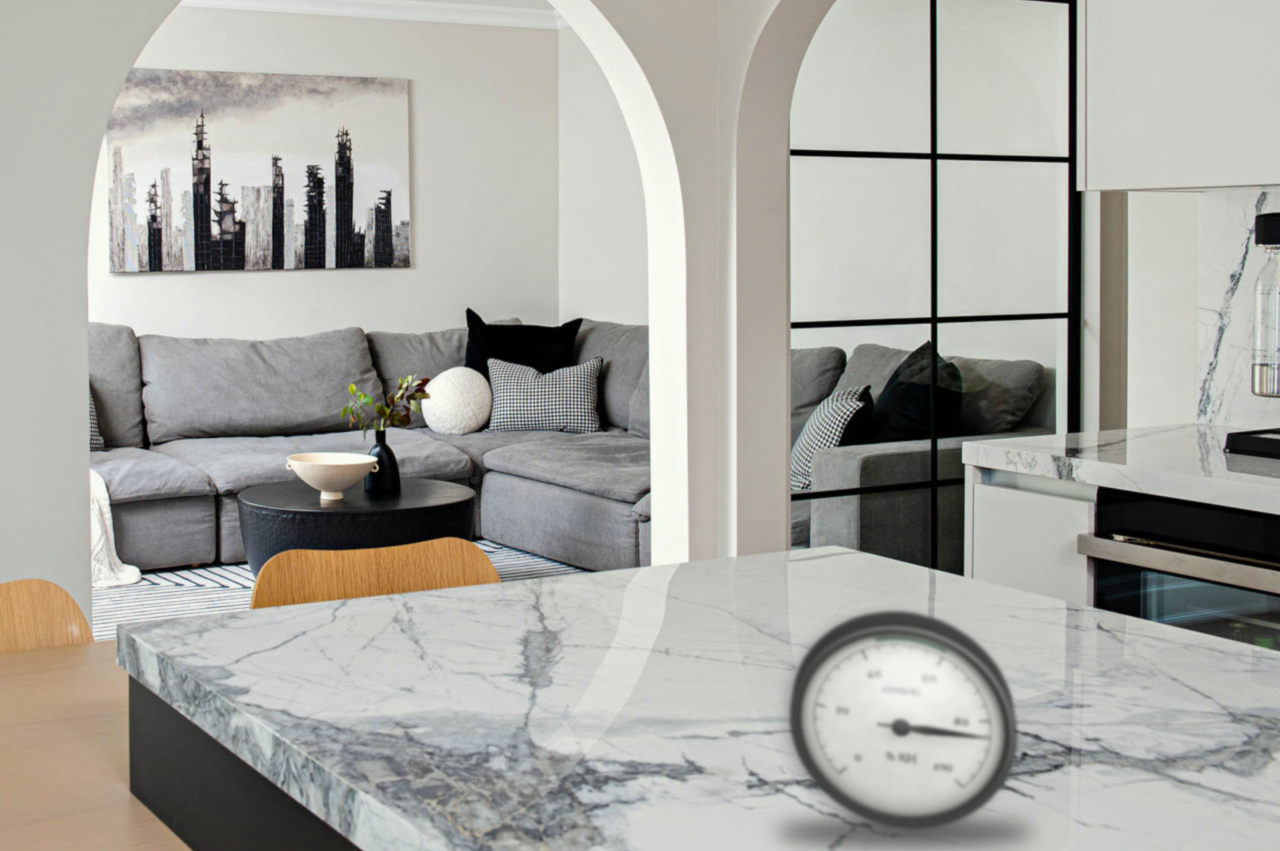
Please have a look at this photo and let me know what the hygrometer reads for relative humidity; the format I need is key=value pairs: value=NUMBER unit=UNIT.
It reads value=84 unit=%
